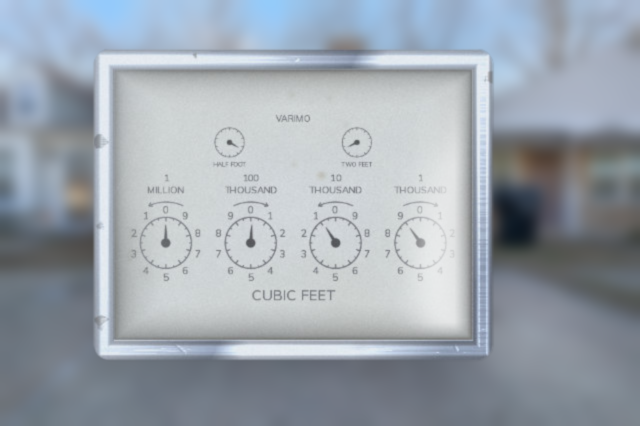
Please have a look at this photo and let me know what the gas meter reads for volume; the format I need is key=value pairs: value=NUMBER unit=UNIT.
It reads value=900 unit=ft³
